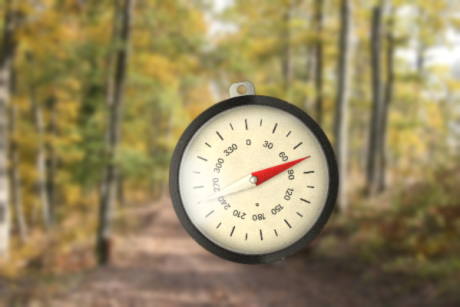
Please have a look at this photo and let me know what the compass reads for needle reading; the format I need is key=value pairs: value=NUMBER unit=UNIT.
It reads value=75 unit=°
